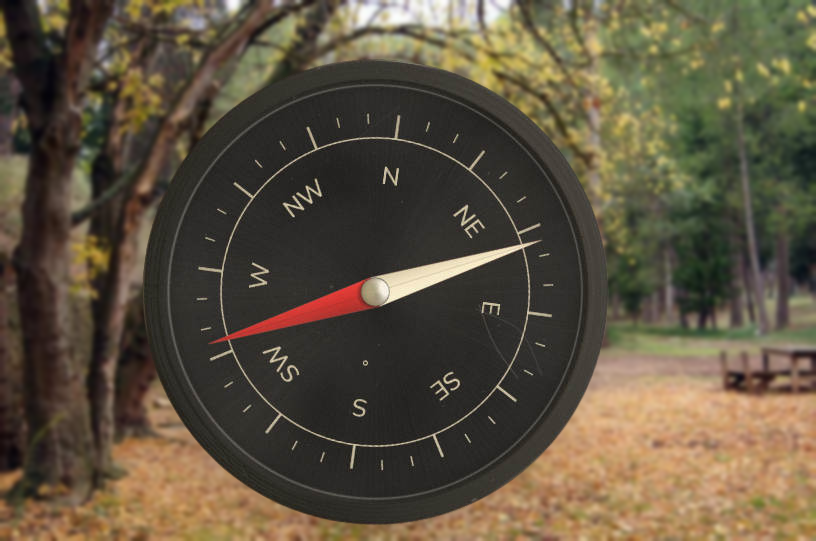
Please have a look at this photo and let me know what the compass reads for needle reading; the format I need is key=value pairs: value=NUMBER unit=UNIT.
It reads value=245 unit=°
